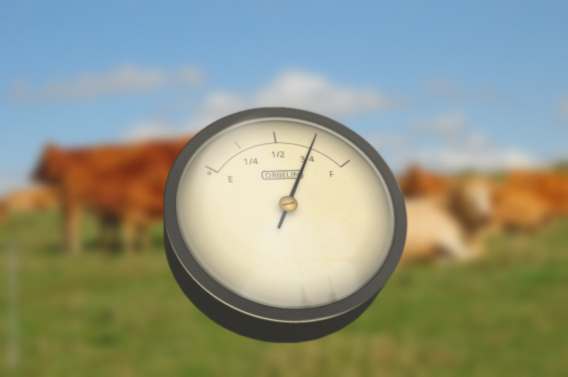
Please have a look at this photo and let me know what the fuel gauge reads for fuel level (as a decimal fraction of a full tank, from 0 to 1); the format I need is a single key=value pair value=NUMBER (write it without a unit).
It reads value=0.75
